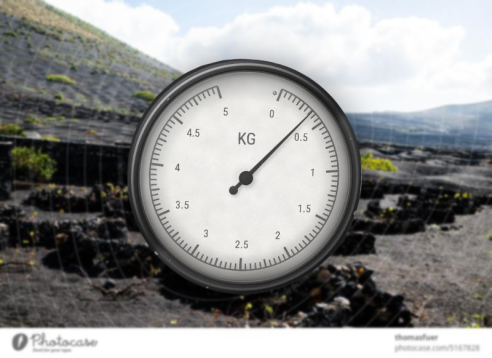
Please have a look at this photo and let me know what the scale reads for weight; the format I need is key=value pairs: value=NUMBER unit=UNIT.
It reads value=0.35 unit=kg
